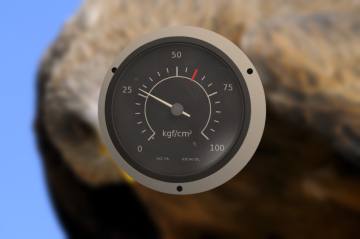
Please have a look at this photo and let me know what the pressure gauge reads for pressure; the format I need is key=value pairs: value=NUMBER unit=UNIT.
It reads value=27.5 unit=kg/cm²
